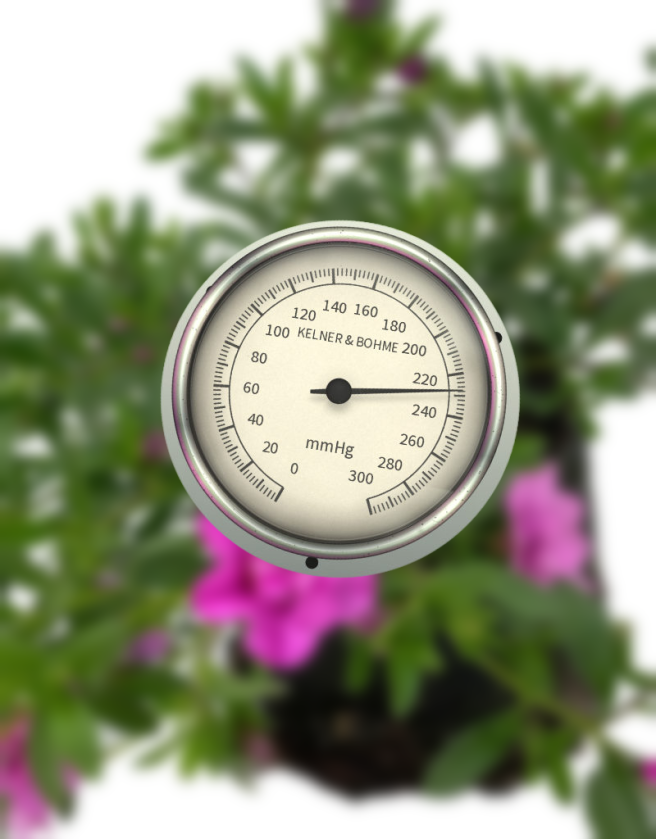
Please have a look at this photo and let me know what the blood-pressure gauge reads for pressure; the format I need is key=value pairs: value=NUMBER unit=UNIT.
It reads value=228 unit=mmHg
